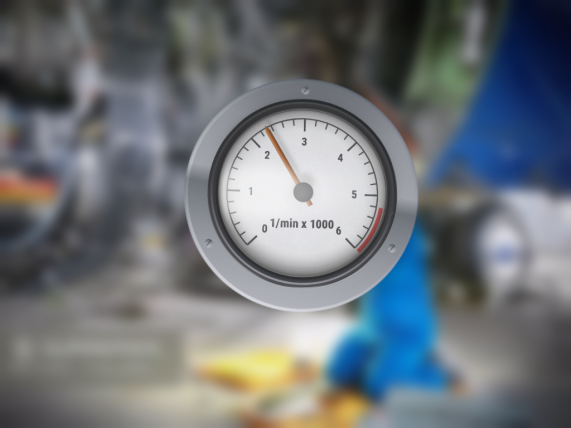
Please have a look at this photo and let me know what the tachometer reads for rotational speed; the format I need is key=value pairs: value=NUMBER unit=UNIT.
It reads value=2300 unit=rpm
